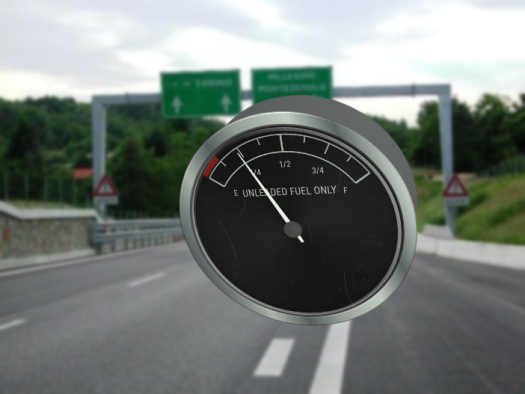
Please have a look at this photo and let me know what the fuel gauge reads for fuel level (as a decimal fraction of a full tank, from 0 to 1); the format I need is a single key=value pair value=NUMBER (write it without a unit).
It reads value=0.25
